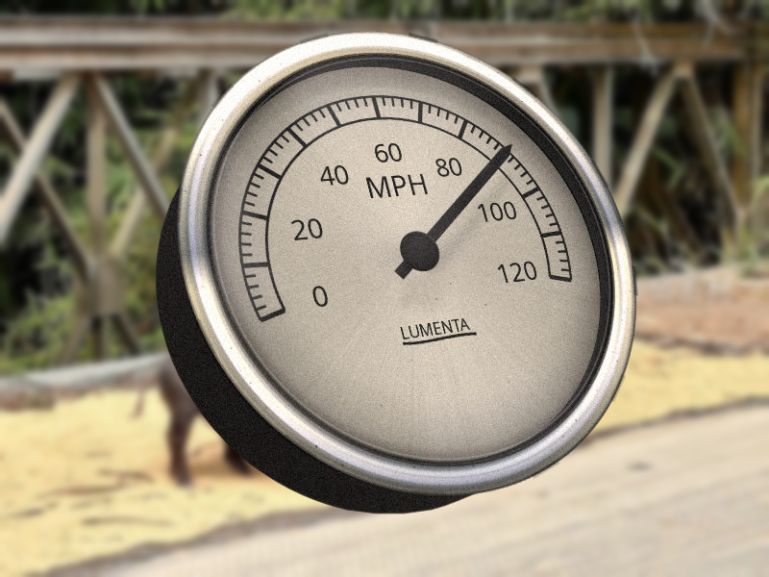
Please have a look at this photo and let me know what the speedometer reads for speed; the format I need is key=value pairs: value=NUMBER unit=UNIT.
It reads value=90 unit=mph
